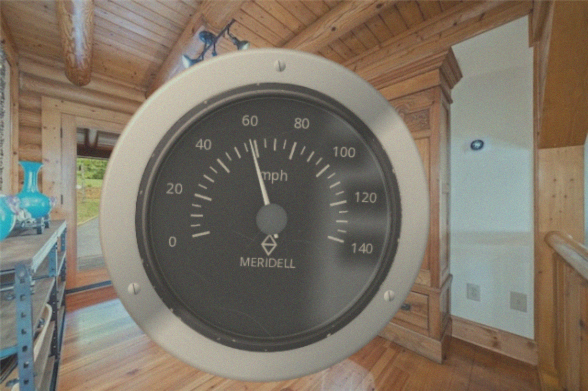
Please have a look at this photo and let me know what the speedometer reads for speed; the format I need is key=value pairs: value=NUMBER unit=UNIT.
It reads value=57.5 unit=mph
